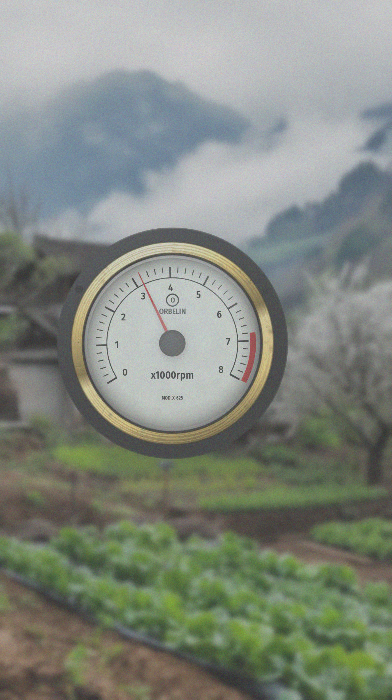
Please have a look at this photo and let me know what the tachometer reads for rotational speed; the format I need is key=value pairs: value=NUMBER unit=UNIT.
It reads value=3200 unit=rpm
